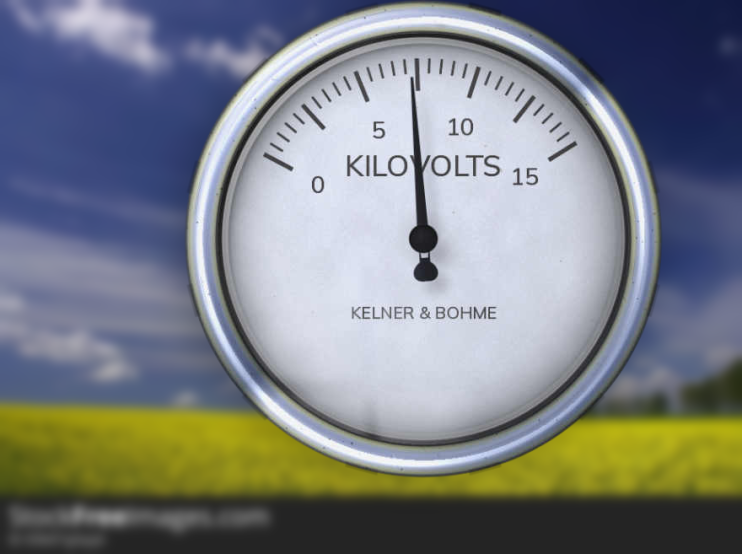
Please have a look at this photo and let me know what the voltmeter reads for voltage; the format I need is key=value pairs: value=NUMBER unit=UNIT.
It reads value=7.25 unit=kV
